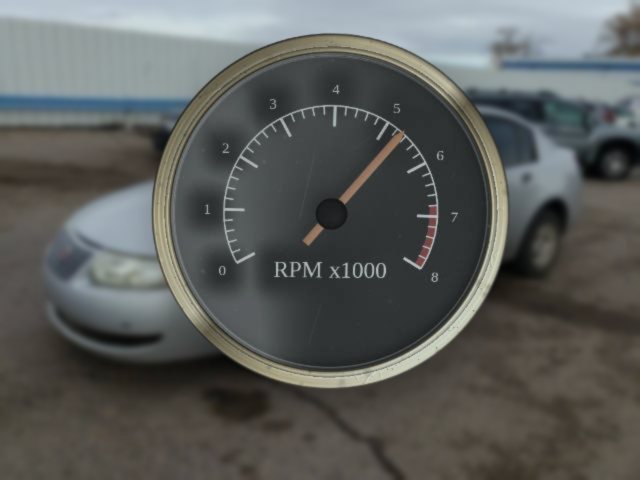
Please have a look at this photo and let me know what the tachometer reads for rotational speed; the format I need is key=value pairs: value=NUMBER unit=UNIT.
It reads value=5300 unit=rpm
